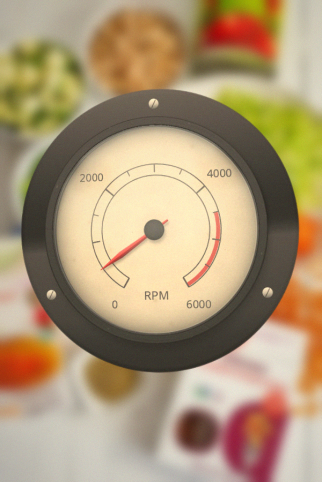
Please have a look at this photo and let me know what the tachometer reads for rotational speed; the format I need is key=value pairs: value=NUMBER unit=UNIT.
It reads value=500 unit=rpm
